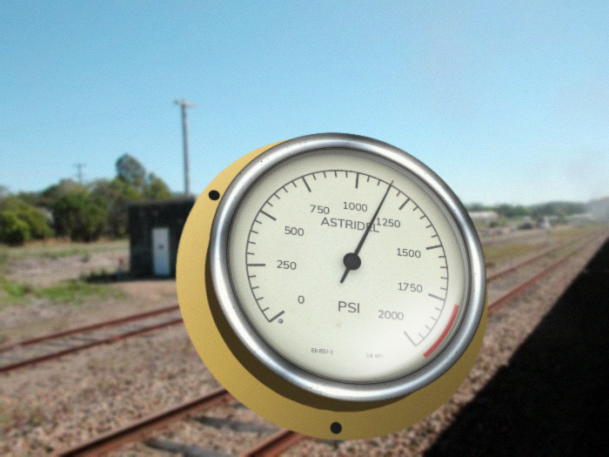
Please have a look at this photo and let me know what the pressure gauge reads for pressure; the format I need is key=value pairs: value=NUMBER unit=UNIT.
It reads value=1150 unit=psi
